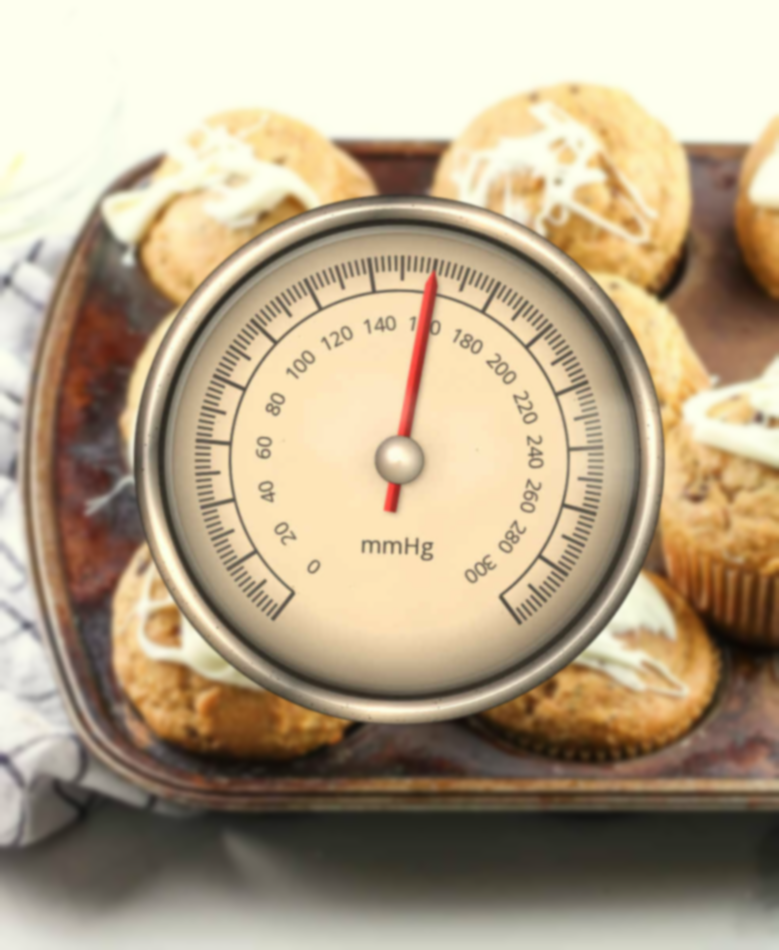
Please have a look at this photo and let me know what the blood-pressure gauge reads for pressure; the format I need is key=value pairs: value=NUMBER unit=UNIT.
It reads value=160 unit=mmHg
